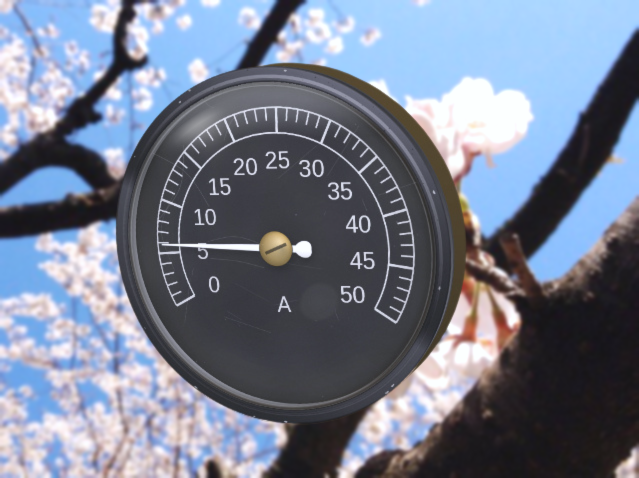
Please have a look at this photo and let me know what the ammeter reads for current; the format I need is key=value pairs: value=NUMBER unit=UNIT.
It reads value=6 unit=A
